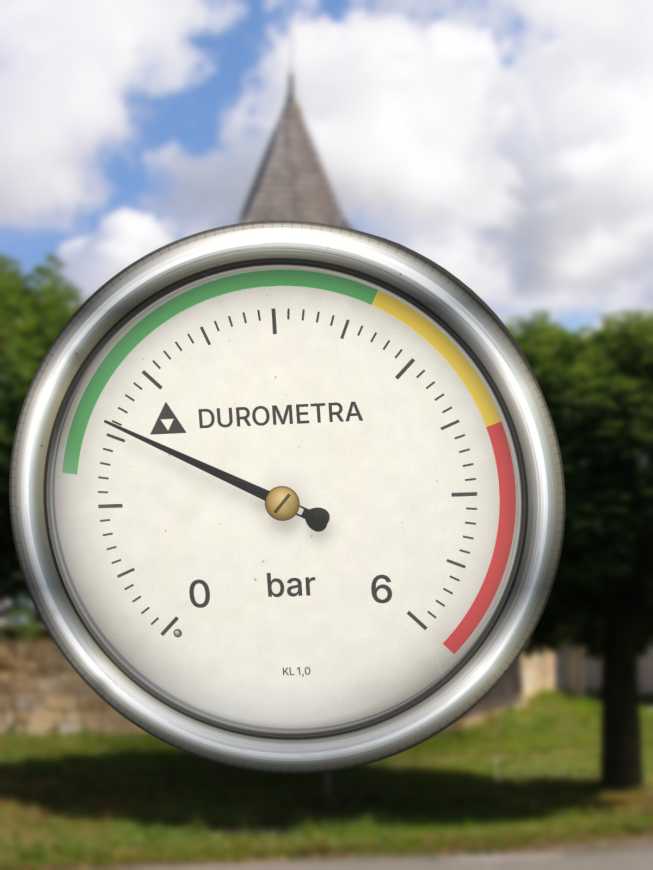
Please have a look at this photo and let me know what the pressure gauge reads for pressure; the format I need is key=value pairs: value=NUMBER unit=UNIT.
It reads value=1.6 unit=bar
